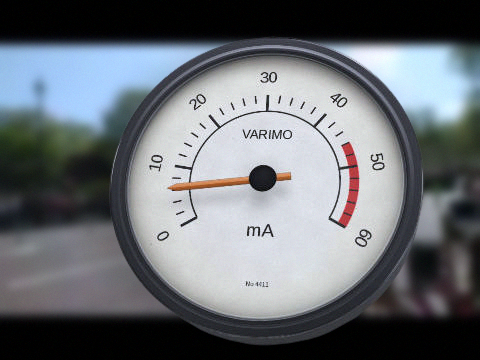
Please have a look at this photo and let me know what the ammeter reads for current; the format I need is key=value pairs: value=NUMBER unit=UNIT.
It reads value=6 unit=mA
